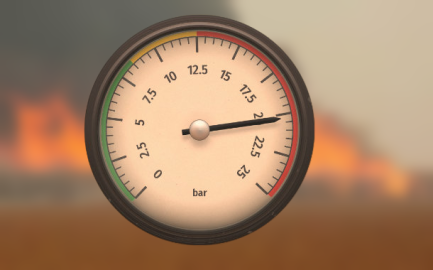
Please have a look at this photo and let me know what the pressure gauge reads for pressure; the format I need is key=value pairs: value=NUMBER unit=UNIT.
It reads value=20.25 unit=bar
